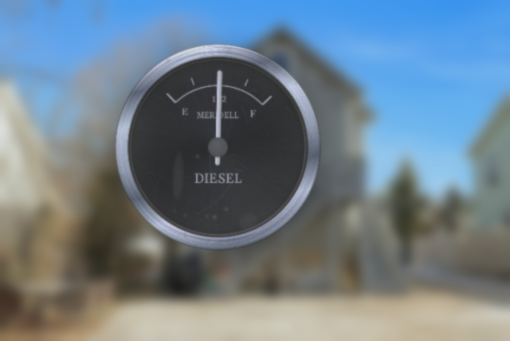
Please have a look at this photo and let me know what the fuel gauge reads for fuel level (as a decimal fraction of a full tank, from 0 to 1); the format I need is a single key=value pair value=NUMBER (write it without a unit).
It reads value=0.5
